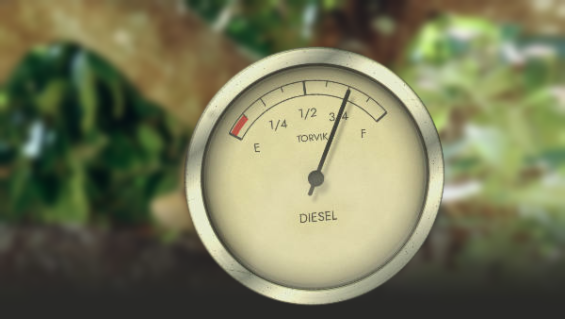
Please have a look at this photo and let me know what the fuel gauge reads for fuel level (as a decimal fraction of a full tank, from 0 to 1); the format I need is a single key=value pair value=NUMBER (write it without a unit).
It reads value=0.75
